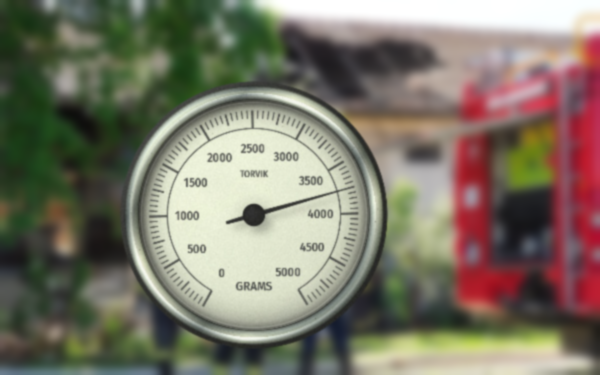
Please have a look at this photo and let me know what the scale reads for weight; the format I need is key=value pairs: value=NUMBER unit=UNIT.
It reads value=3750 unit=g
